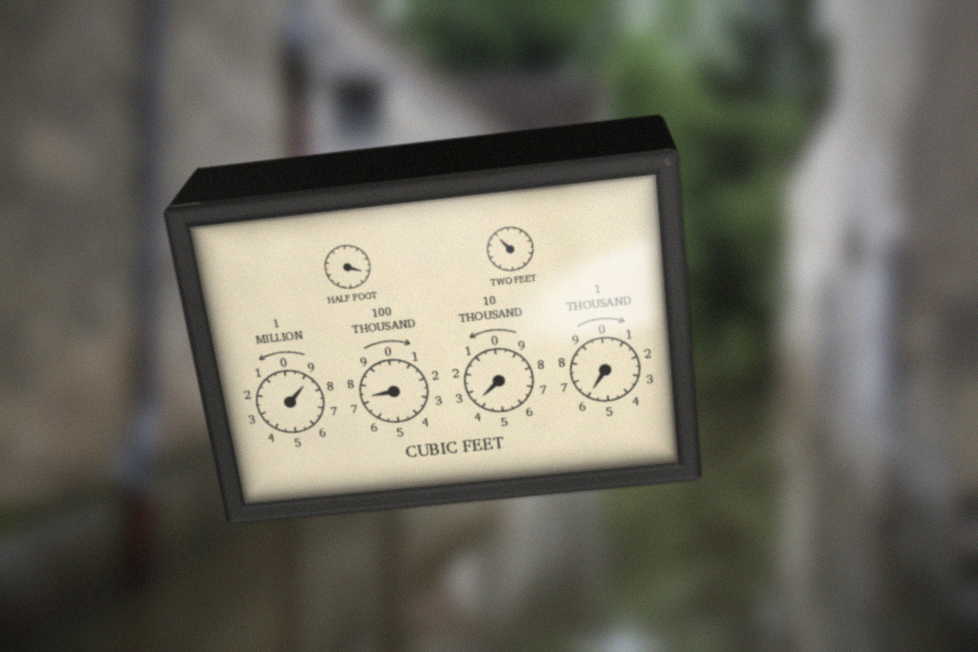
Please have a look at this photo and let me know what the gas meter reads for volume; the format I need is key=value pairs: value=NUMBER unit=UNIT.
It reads value=873600 unit=ft³
